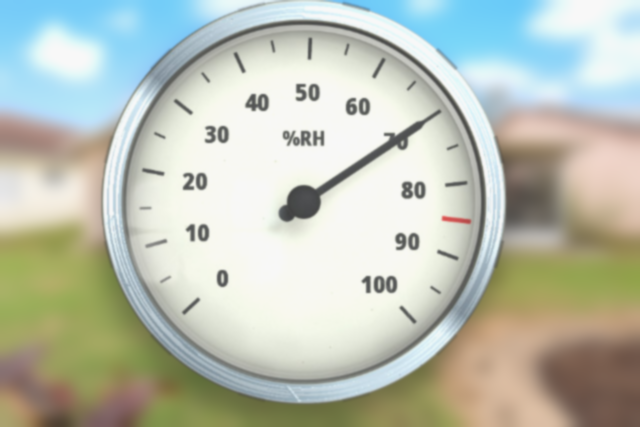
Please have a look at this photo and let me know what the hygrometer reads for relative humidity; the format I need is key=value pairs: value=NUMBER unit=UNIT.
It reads value=70 unit=%
